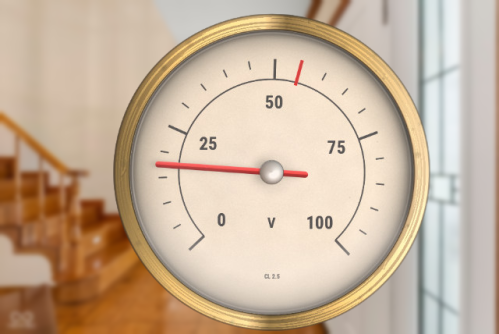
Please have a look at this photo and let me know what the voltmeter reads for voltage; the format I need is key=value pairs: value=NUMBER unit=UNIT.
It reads value=17.5 unit=V
